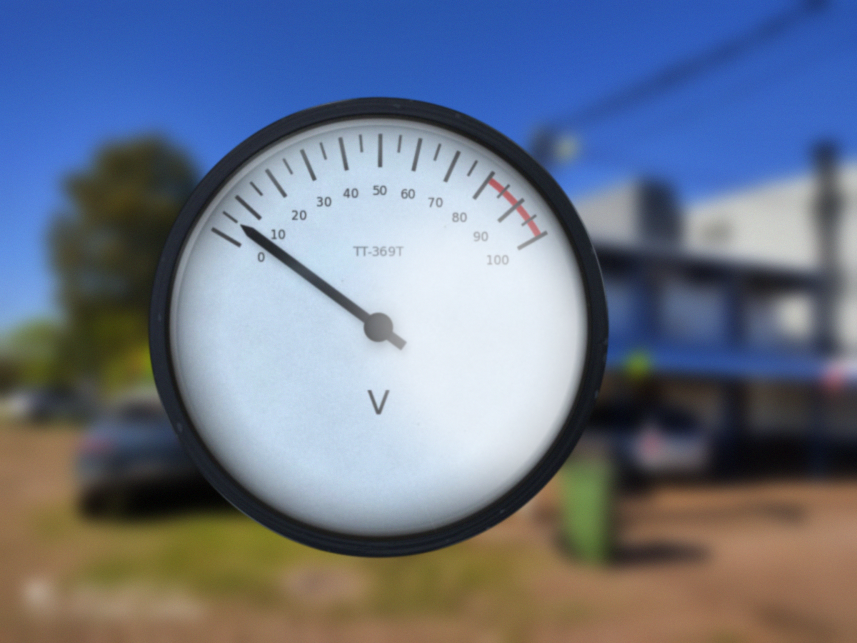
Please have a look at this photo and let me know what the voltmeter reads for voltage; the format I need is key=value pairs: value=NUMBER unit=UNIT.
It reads value=5 unit=V
